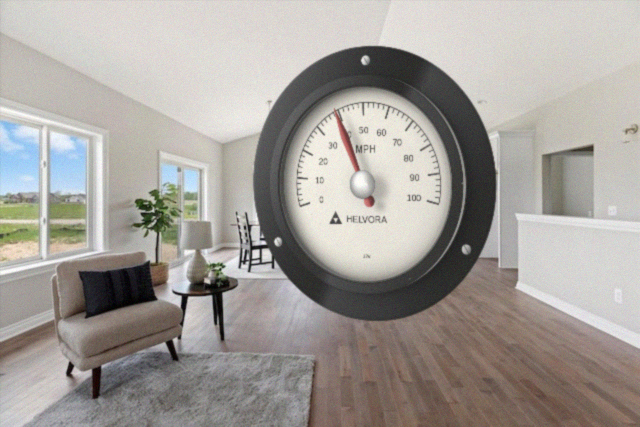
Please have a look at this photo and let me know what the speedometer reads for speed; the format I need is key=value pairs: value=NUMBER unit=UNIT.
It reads value=40 unit=mph
